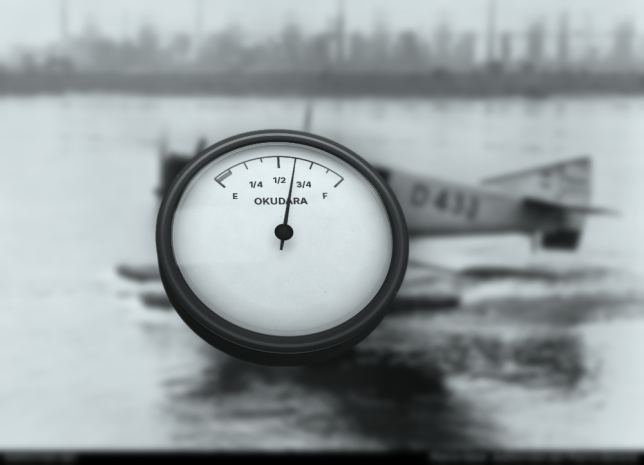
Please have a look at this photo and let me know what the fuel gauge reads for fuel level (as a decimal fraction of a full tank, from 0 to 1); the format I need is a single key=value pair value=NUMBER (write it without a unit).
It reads value=0.625
